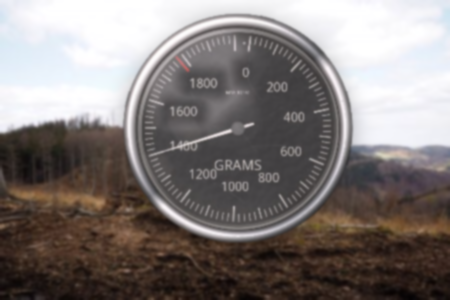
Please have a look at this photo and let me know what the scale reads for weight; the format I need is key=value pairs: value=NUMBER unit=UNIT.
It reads value=1400 unit=g
